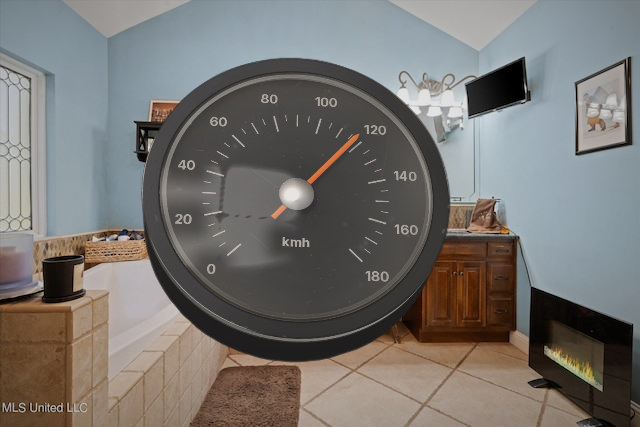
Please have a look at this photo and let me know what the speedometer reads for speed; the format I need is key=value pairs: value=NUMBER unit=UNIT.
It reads value=117.5 unit=km/h
